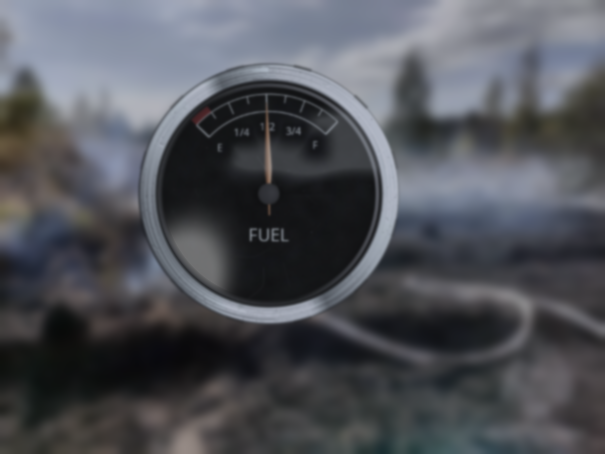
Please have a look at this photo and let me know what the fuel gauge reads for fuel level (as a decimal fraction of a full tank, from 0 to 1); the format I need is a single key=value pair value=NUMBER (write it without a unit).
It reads value=0.5
